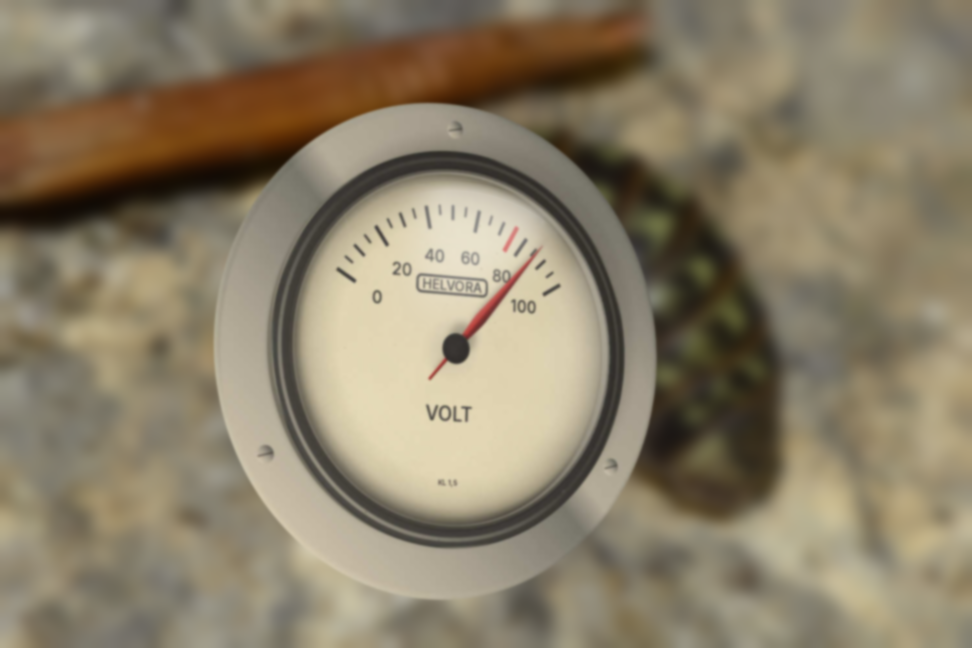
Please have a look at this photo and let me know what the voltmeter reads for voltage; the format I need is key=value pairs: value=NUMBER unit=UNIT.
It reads value=85 unit=V
